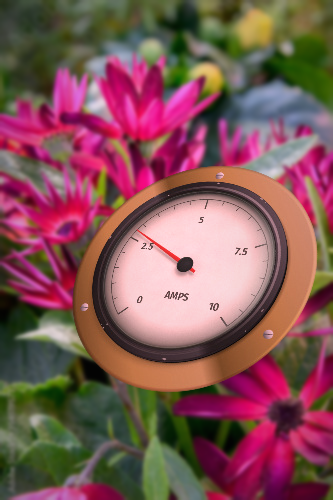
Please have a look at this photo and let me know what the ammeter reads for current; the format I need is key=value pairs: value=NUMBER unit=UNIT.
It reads value=2.75 unit=A
